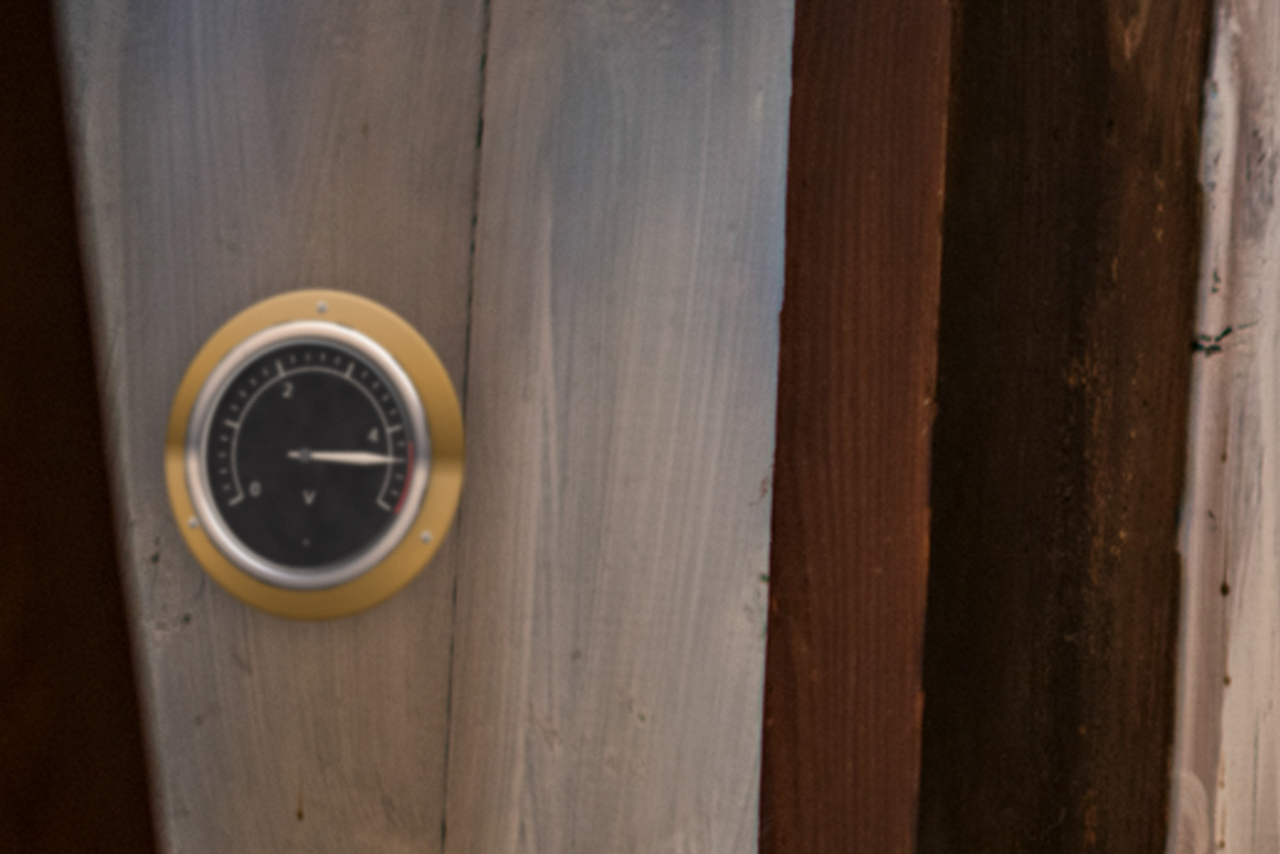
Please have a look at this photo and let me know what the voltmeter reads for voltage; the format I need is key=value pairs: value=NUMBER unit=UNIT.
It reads value=4.4 unit=V
